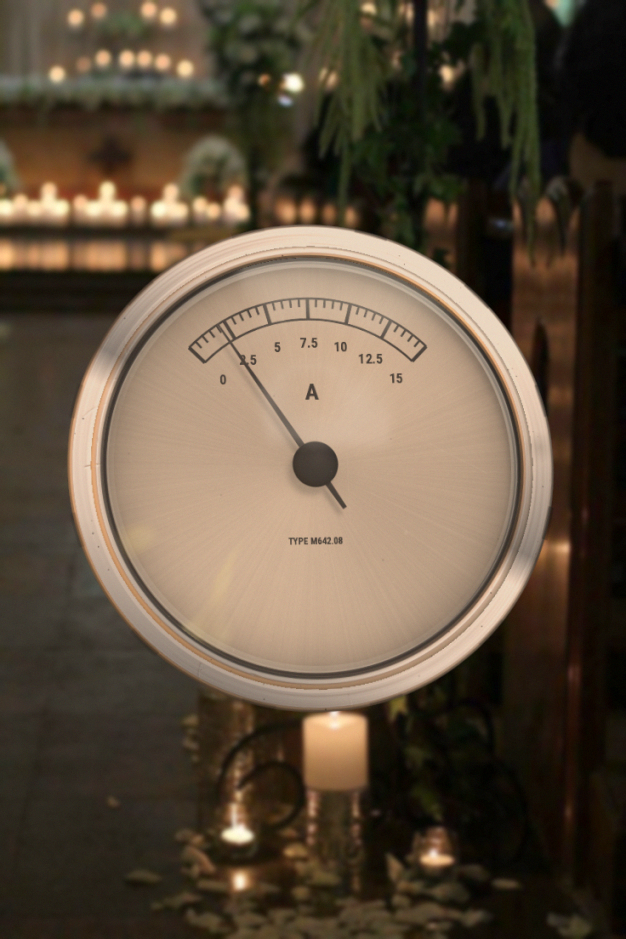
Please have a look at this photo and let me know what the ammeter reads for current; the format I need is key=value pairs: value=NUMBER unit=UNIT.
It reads value=2 unit=A
